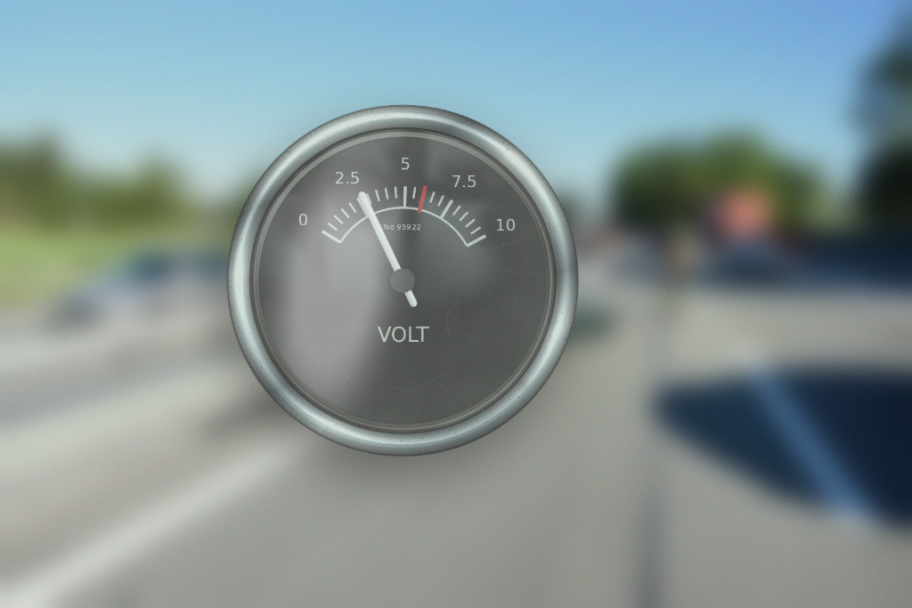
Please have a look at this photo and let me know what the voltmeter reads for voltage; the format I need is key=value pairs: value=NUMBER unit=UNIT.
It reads value=2.75 unit=V
